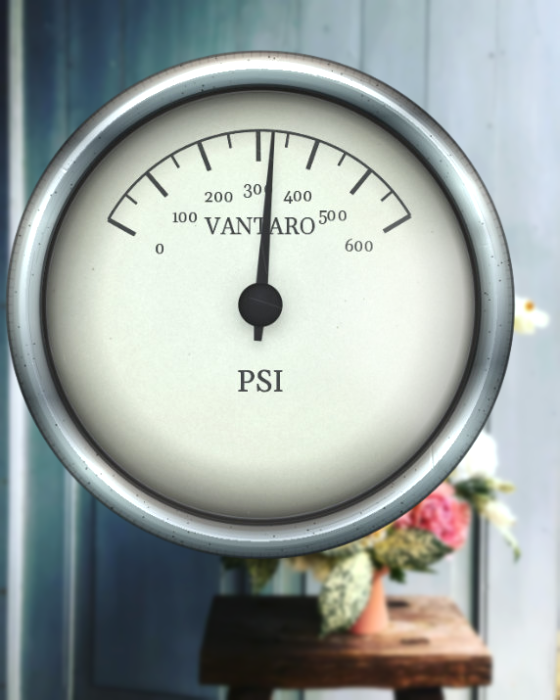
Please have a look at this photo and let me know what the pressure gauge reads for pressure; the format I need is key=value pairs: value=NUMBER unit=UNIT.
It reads value=325 unit=psi
